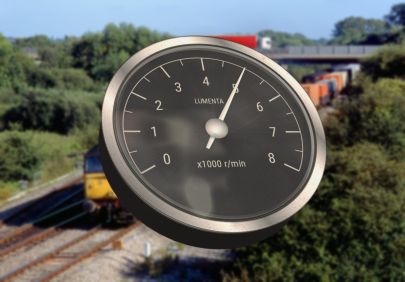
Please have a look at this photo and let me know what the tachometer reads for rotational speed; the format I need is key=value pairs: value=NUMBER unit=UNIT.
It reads value=5000 unit=rpm
